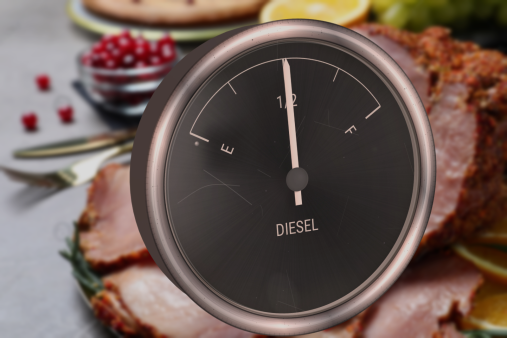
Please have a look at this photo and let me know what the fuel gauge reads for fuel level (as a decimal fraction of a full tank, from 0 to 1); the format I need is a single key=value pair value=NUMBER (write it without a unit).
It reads value=0.5
